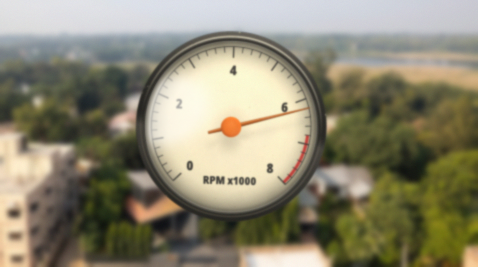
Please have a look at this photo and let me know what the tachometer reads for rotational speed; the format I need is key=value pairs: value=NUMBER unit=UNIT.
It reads value=6200 unit=rpm
